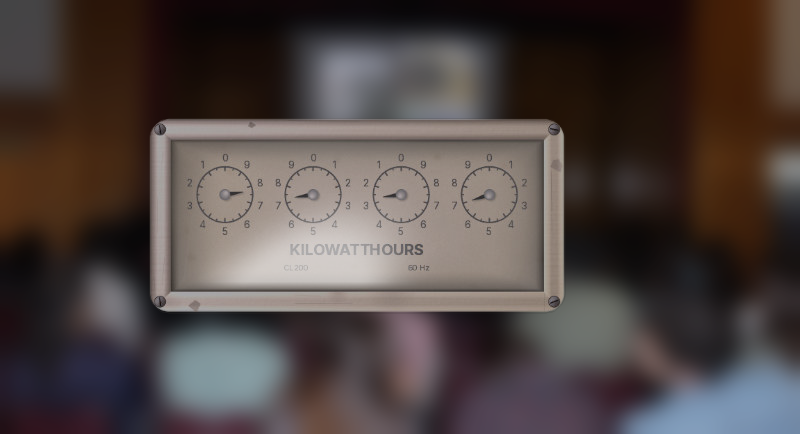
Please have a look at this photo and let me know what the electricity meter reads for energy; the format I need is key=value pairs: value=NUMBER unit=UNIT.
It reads value=7727 unit=kWh
